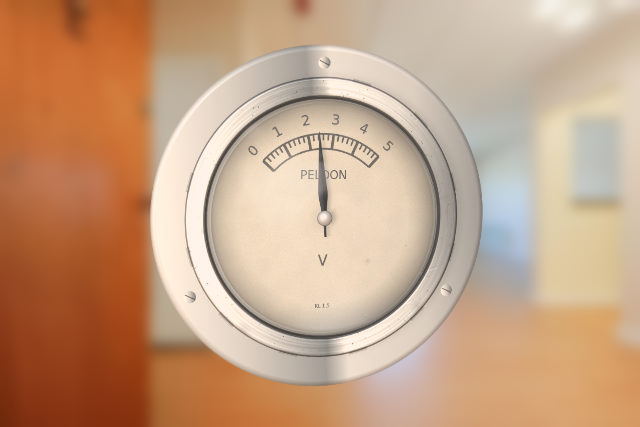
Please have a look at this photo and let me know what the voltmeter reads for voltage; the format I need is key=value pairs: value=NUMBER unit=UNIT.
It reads value=2.4 unit=V
